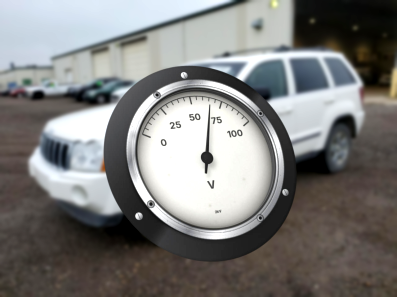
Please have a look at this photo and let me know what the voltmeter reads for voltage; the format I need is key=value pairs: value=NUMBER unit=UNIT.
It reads value=65 unit=V
